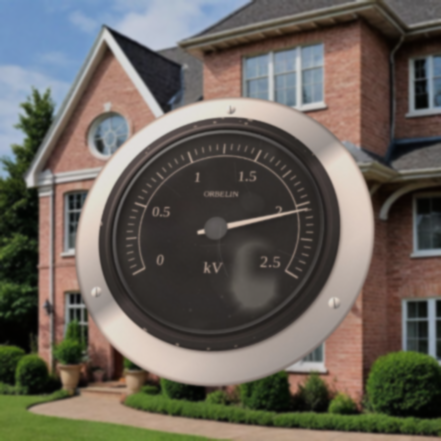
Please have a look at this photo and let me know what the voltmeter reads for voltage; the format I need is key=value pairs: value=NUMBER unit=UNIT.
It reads value=2.05 unit=kV
